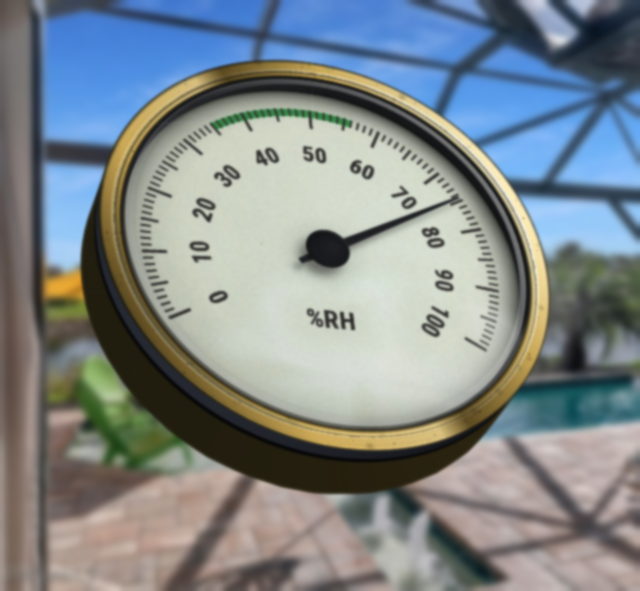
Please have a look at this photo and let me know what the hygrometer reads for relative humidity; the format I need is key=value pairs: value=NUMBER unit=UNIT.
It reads value=75 unit=%
